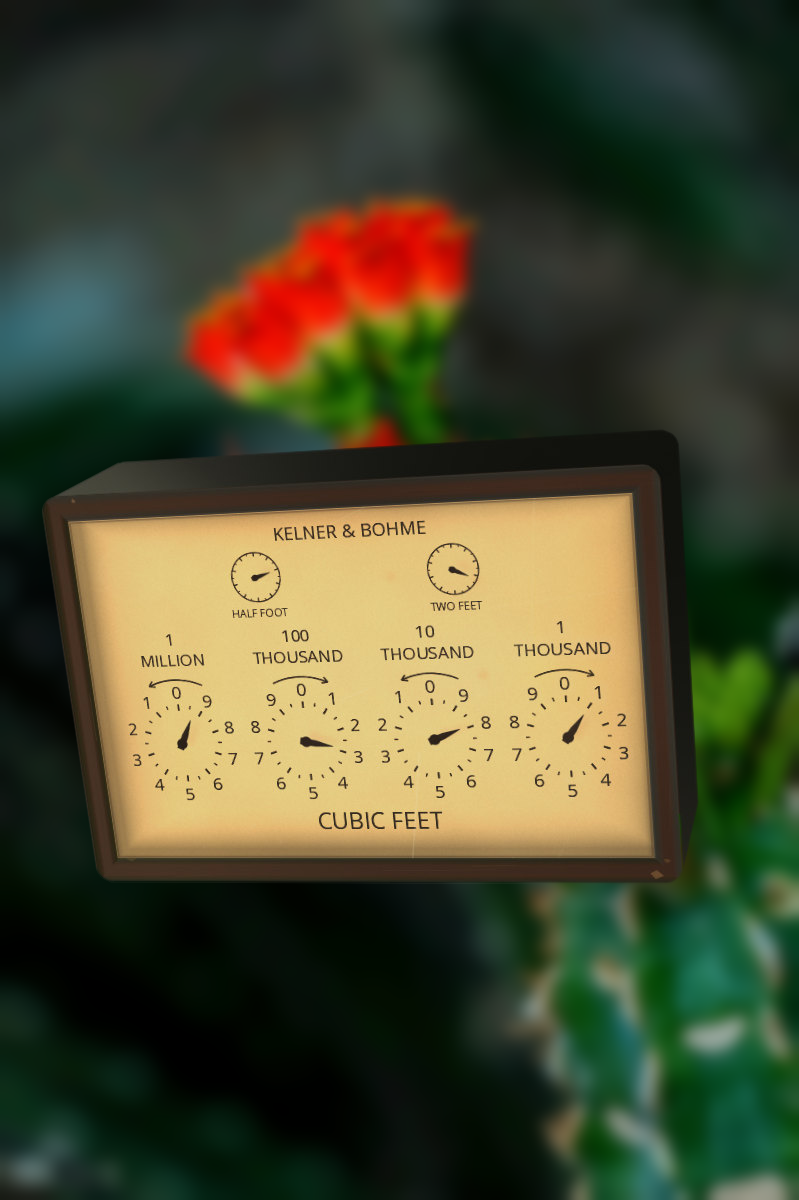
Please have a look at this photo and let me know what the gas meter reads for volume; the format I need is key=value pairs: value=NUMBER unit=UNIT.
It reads value=928100 unit=ft³
